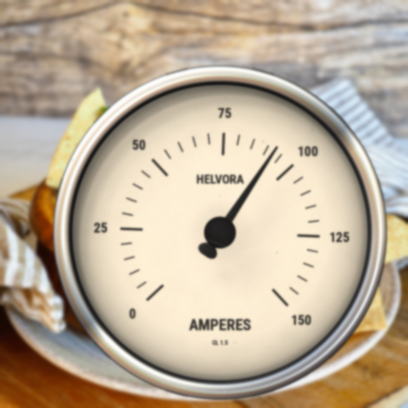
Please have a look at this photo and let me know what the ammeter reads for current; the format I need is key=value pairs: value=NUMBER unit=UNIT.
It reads value=92.5 unit=A
